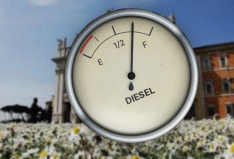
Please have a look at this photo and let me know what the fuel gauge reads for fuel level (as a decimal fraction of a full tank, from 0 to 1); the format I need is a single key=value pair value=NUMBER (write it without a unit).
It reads value=0.75
